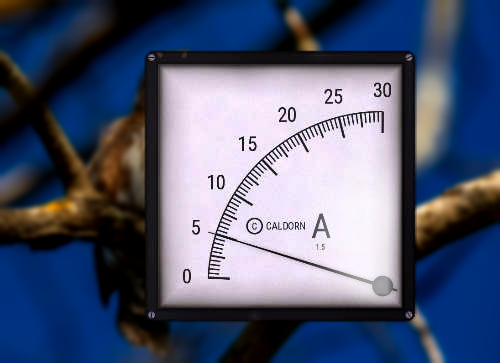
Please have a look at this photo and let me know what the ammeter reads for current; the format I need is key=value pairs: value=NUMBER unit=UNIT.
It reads value=5 unit=A
